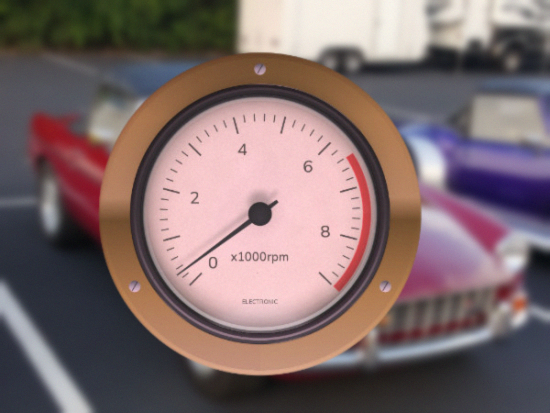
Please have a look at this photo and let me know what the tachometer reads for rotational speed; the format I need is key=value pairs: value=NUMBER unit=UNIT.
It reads value=300 unit=rpm
